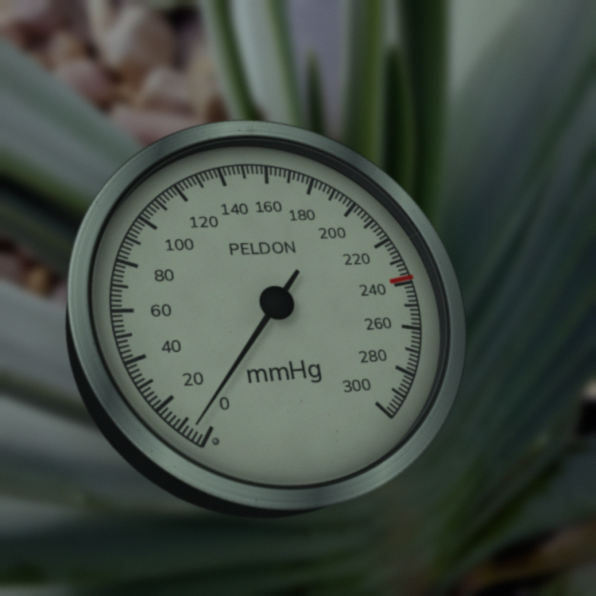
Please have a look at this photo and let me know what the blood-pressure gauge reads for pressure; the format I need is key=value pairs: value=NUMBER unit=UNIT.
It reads value=6 unit=mmHg
